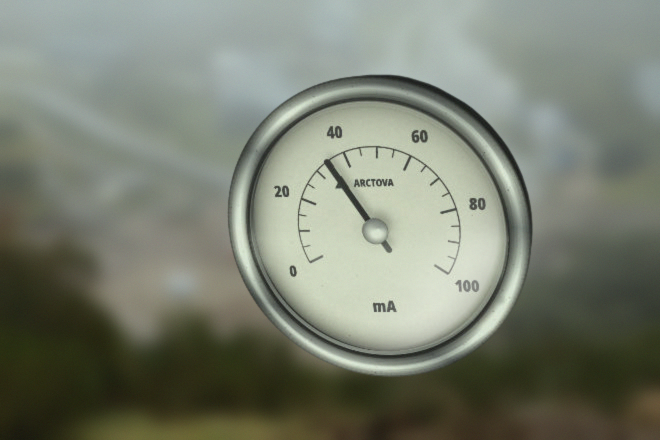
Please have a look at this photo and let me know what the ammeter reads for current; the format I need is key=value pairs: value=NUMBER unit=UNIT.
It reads value=35 unit=mA
